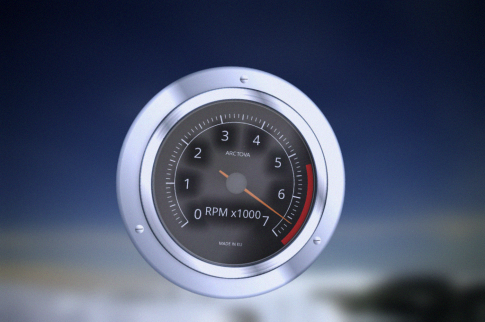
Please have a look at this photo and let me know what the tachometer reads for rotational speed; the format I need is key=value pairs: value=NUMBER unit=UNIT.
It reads value=6600 unit=rpm
